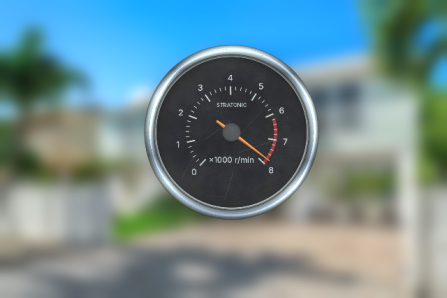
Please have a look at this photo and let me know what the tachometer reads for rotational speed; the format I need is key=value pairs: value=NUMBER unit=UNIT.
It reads value=7800 unit=rpm
